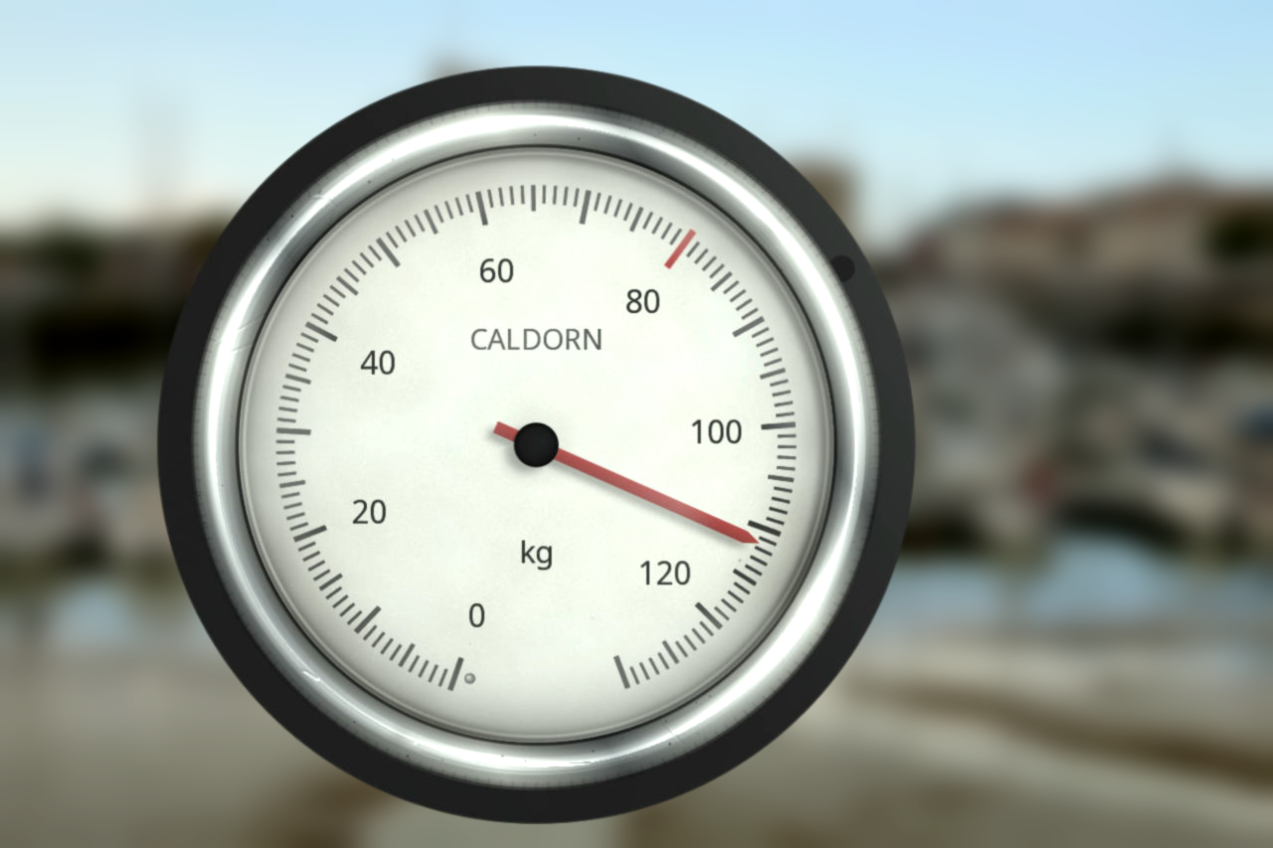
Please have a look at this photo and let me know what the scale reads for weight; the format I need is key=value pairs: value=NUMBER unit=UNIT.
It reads value=111.5 unit=kg
